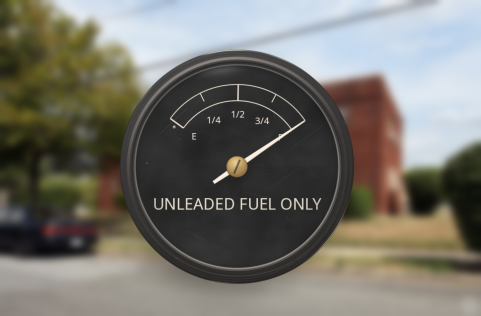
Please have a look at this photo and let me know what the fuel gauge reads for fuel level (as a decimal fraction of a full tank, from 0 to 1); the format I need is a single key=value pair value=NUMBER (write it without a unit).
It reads value=1
